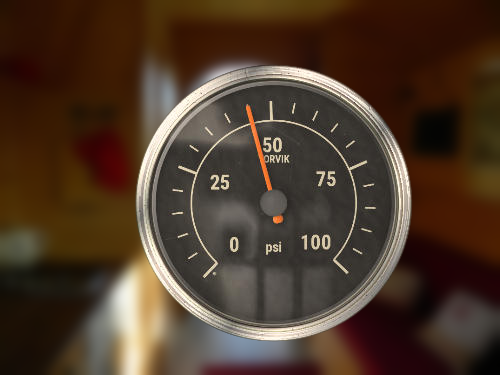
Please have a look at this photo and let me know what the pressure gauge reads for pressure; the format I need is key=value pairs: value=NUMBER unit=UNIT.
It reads value=45 unit=psi
